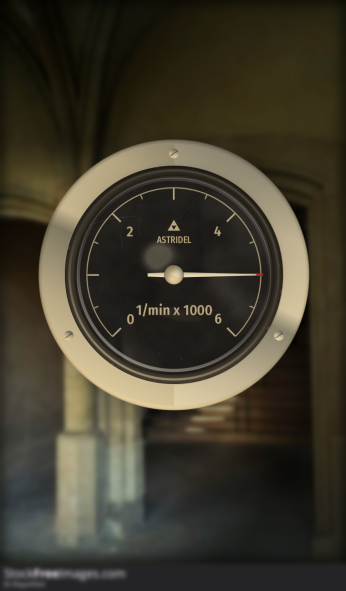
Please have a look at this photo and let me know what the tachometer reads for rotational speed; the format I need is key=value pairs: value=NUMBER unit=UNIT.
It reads value=5000 unit=rpm
